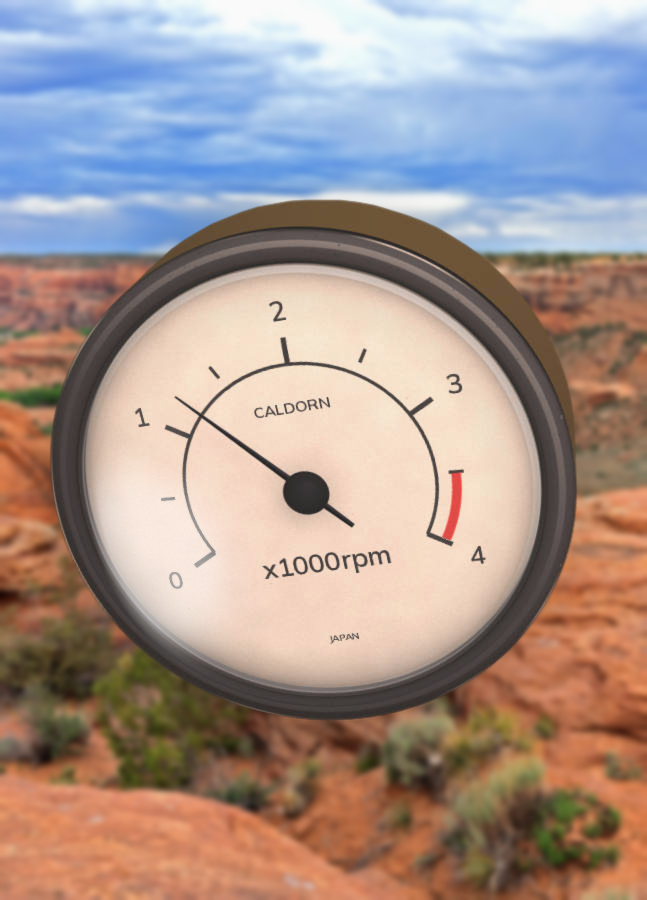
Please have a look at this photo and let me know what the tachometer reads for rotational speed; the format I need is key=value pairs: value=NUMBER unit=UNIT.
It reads value=1250 unit=rpm
